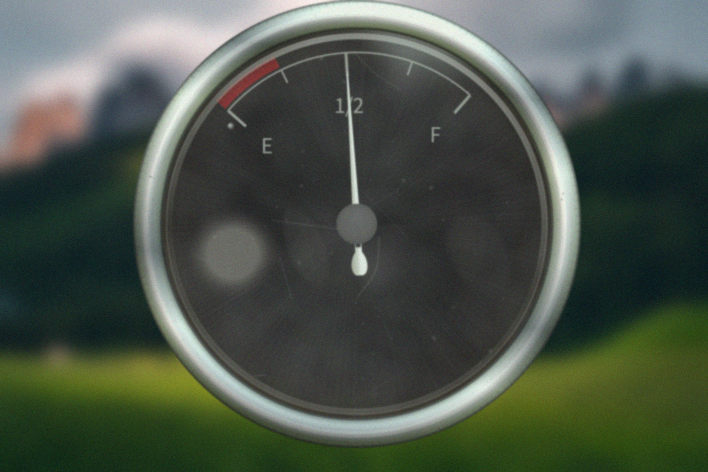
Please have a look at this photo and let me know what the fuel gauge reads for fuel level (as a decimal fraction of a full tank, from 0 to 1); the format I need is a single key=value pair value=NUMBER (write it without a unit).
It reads value=0.5
